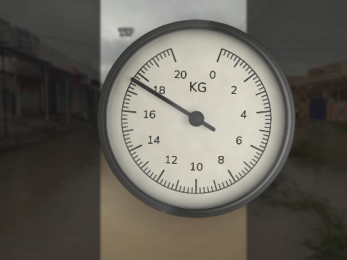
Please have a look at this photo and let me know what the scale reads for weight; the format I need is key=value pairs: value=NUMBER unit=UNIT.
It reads value=17.6 unit=kg
